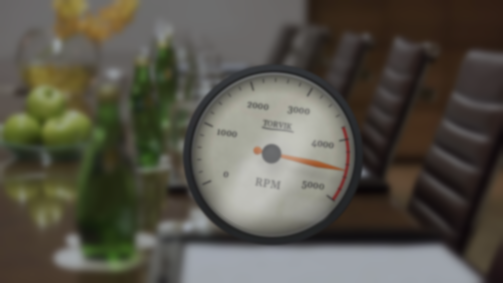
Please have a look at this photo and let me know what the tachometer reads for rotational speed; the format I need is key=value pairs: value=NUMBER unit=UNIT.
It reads value=4500 unit=rpm
